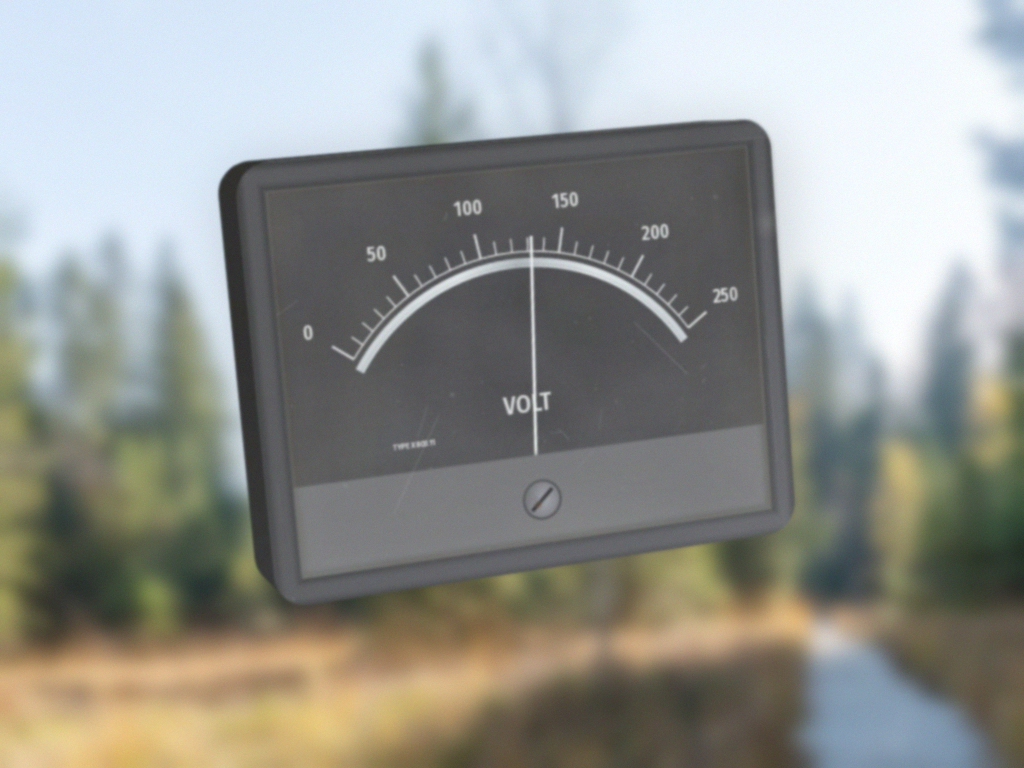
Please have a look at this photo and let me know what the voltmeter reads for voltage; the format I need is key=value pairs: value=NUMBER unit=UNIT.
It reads value=130 unit=V
